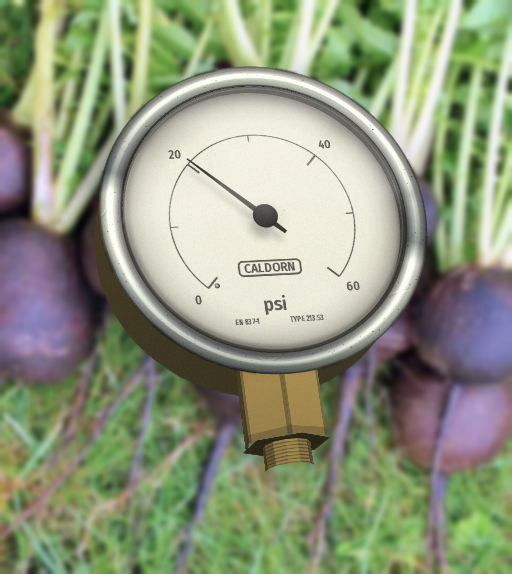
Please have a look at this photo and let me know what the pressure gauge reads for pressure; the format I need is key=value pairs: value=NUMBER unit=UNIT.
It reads value=20 unit=psi
